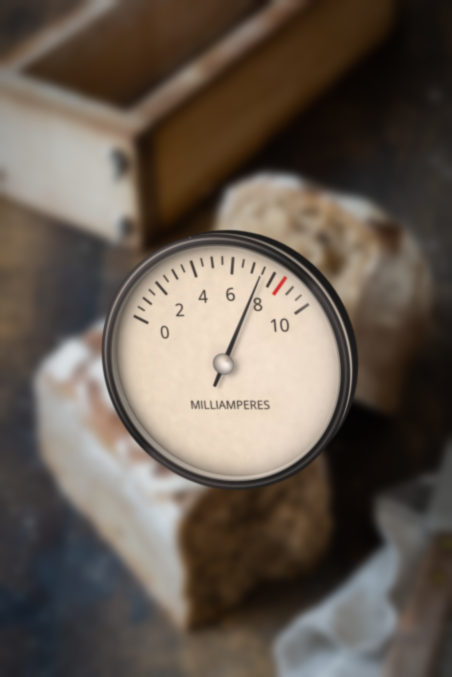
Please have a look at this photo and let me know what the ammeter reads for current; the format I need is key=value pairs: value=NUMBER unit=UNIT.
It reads value=7.5 unit=mA
